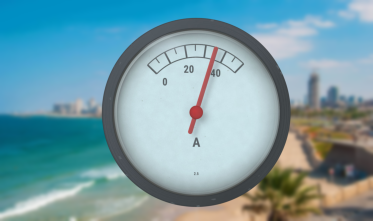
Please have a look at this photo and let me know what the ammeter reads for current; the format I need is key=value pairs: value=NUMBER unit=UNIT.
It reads value=35 unit=A
